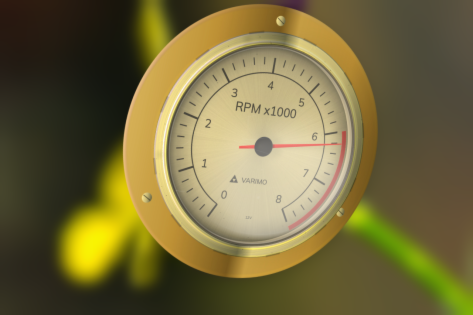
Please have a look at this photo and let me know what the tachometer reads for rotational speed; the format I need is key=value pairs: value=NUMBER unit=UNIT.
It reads value=6200 unit=rpm
